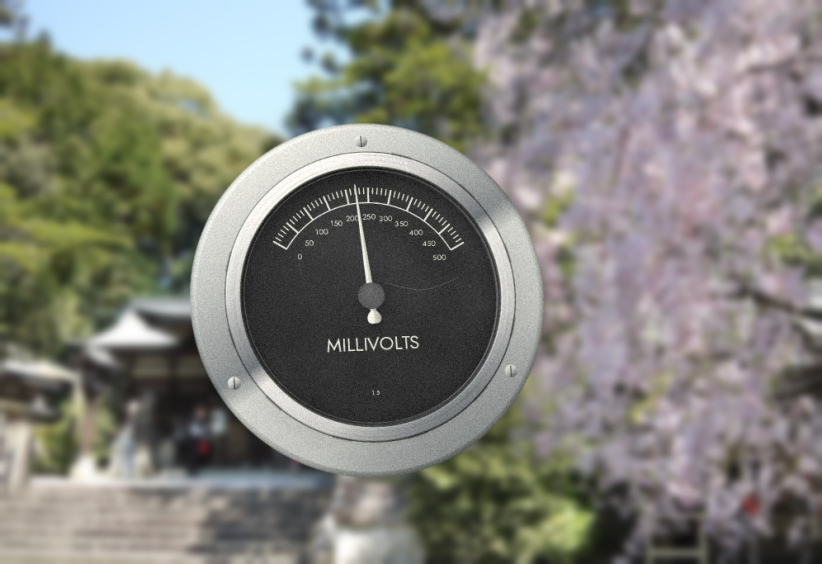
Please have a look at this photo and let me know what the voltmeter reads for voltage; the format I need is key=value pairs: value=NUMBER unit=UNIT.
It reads value=220 unit=mV
